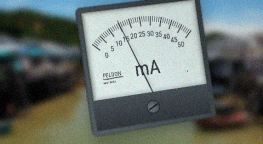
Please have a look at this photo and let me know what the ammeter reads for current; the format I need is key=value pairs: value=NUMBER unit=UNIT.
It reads value=15 unit=mA
